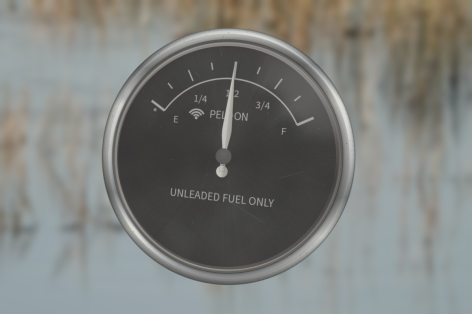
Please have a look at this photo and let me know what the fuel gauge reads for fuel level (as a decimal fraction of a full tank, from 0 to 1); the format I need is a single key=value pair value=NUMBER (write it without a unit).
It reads value=0.5
